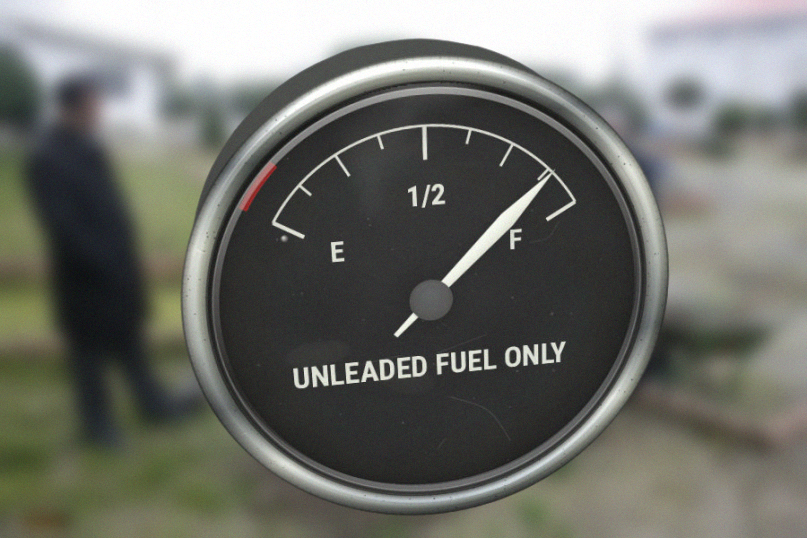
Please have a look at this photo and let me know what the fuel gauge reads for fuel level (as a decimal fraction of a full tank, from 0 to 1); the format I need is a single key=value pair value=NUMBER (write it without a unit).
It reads value=0.875
